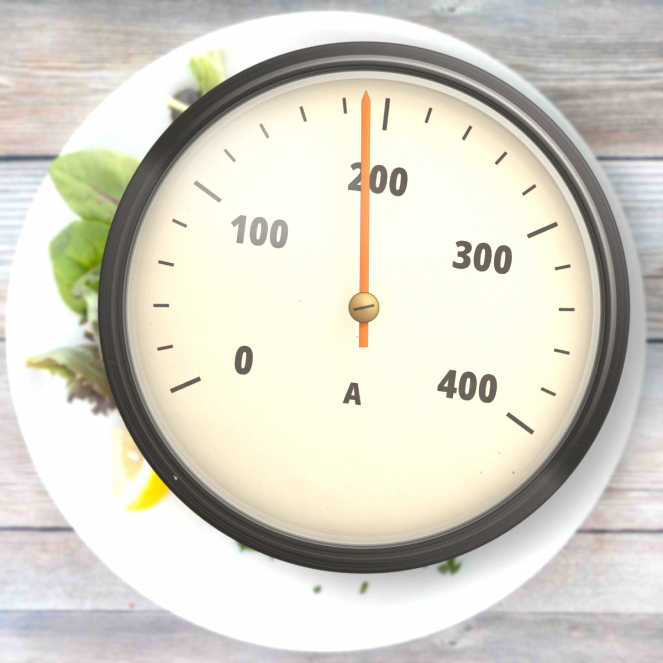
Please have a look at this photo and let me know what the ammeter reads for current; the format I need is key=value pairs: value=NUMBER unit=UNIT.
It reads value=190 unit=A
